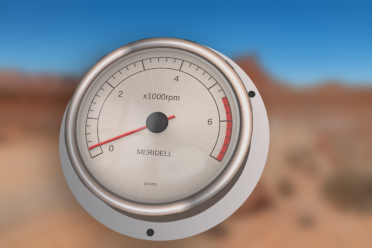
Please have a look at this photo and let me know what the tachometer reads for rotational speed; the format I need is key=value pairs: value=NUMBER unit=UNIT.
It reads value=200 unit=rpm
